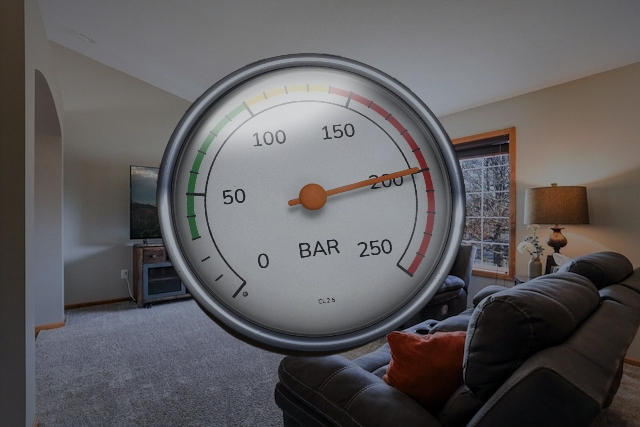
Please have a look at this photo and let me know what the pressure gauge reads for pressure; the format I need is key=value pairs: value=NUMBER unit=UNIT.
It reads value=200 unit=bar
